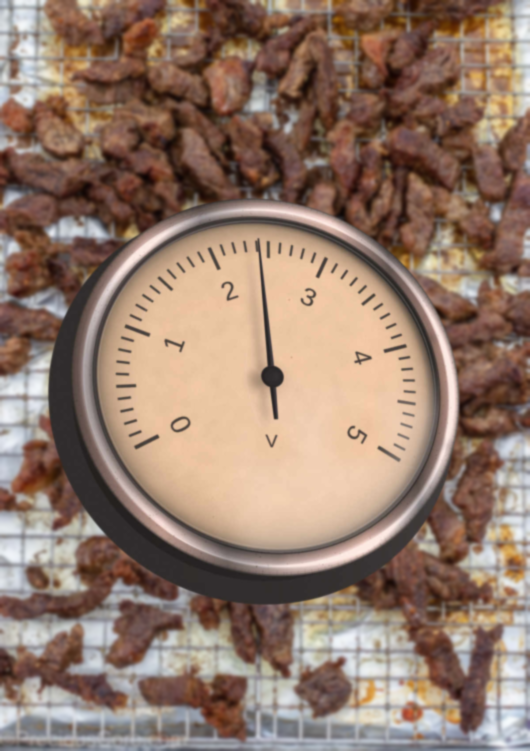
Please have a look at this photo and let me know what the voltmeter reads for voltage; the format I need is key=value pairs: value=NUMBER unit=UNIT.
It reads value=2.4 unit=V
